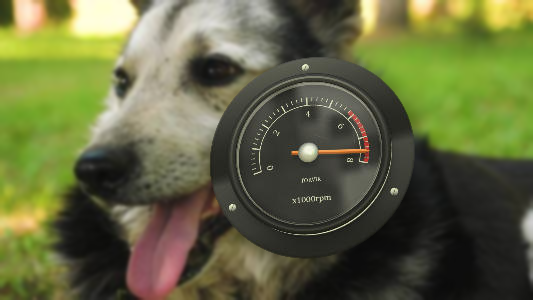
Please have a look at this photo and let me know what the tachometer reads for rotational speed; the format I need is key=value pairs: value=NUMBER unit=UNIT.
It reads value=7600 unit=rpm
